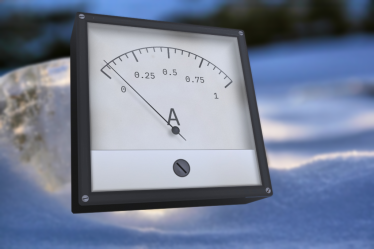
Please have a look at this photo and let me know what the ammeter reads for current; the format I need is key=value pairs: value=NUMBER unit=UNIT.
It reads value=0.05 unit=A
